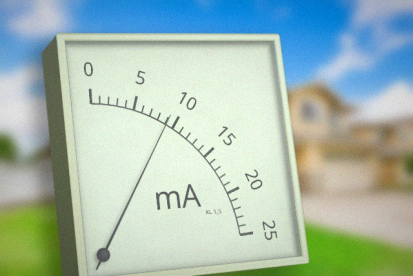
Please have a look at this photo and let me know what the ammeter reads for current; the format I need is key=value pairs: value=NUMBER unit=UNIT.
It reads value=9 unit=mA
